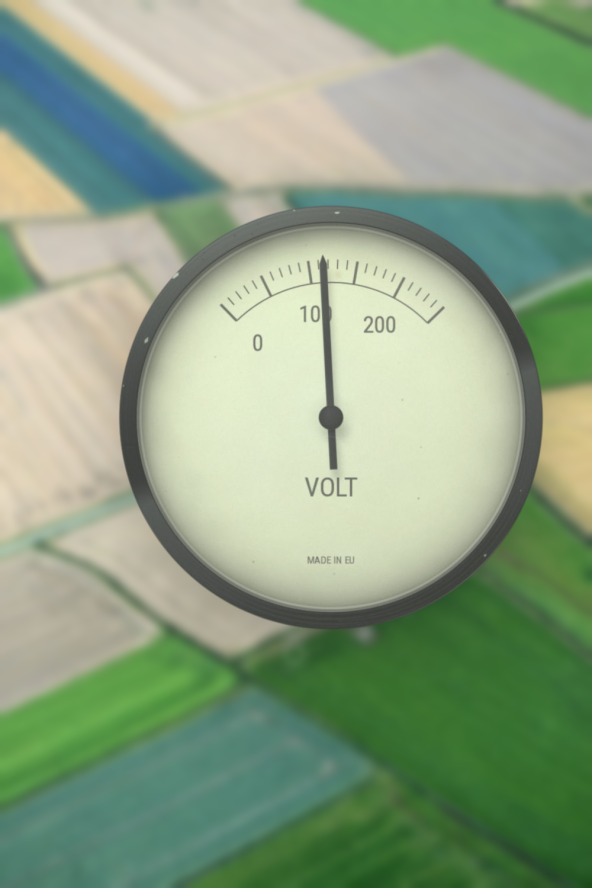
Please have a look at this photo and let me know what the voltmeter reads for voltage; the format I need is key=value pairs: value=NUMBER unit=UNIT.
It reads value=115 unit=V
